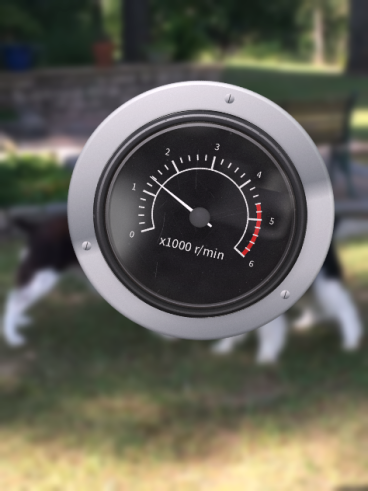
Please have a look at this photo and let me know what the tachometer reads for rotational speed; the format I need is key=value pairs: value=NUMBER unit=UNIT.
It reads value=1400 unit=rpm
